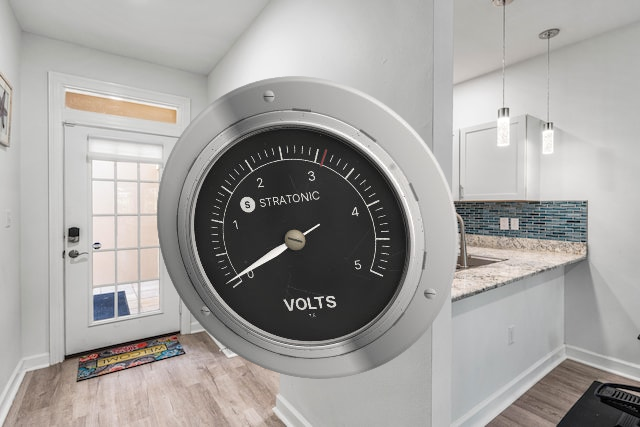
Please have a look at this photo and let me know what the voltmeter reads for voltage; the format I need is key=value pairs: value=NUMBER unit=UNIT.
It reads value=0.1 unit=V
